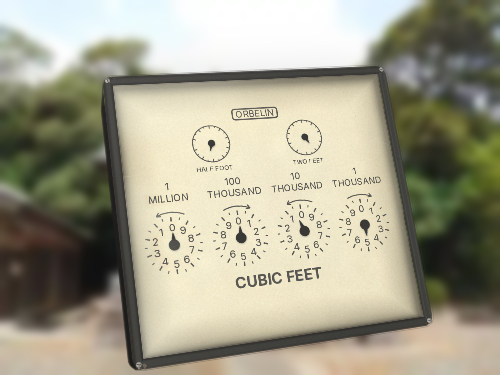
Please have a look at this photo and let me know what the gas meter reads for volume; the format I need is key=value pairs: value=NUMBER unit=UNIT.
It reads value=500 unit=ft³
